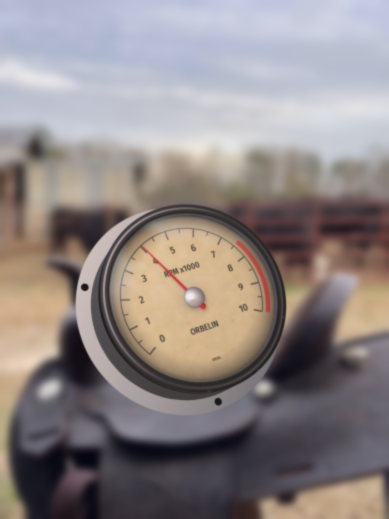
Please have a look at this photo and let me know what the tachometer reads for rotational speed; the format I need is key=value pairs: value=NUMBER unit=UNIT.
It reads value=4000 unit=rpm
